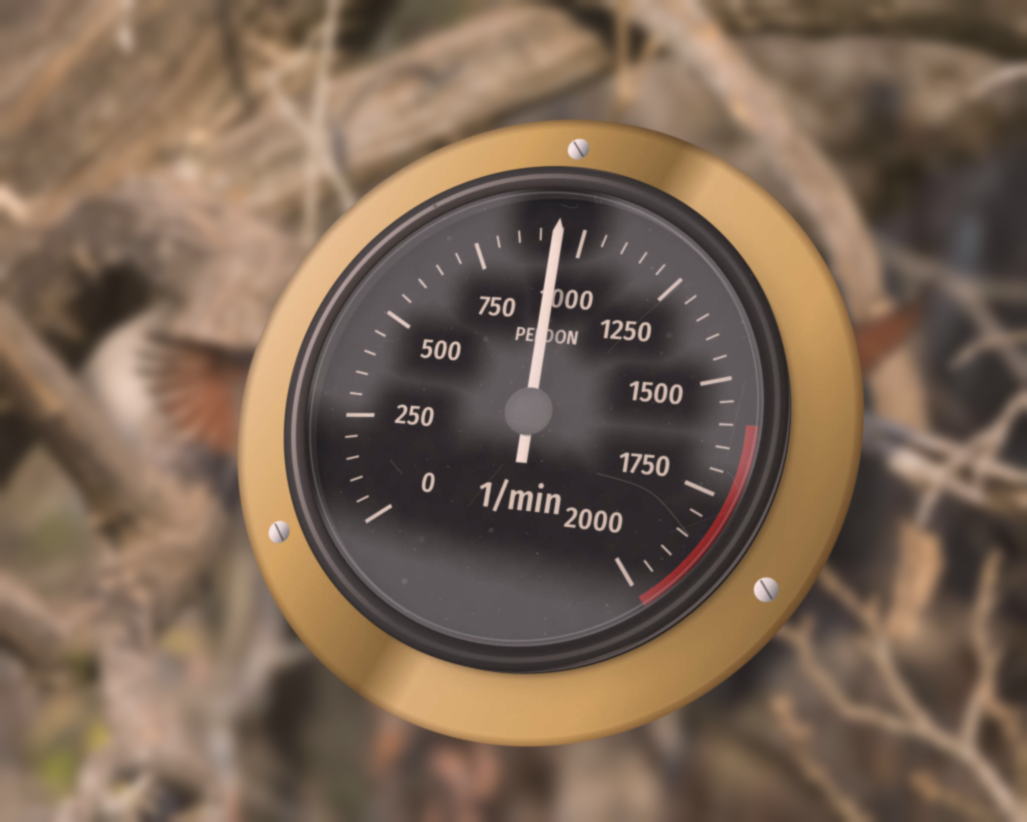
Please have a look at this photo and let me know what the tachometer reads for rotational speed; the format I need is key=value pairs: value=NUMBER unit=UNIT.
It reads value=950 unit=rpm
